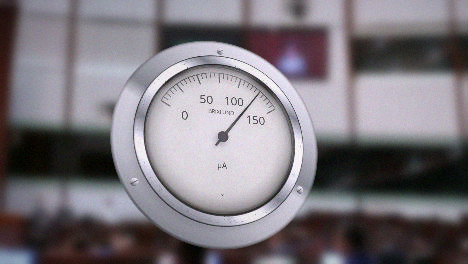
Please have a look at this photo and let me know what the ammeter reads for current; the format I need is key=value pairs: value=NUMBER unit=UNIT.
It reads value=125 unit=µA
